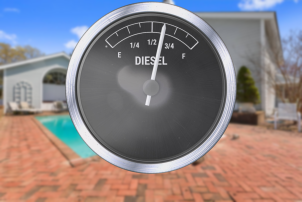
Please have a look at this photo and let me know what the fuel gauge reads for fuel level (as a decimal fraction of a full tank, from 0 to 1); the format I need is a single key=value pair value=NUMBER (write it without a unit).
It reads value=0.625
